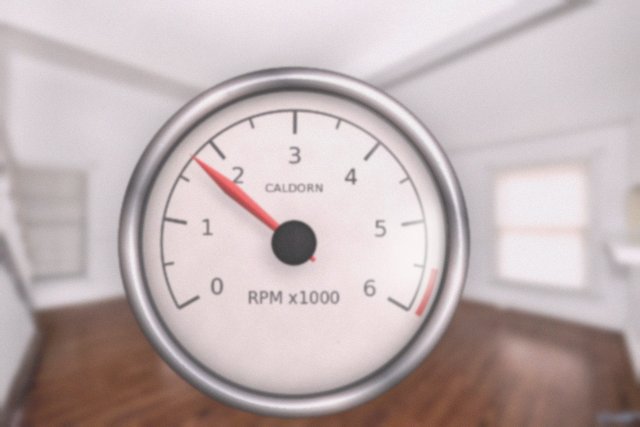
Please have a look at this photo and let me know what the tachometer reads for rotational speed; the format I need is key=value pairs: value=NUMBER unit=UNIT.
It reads value=1750 unit=rpm
